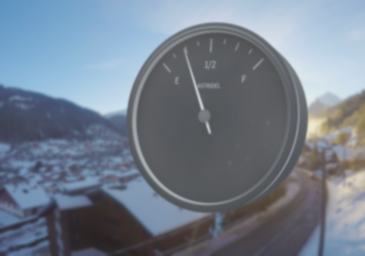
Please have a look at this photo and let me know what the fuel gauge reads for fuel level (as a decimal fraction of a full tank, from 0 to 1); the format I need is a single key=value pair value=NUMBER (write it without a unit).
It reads value=0.25
